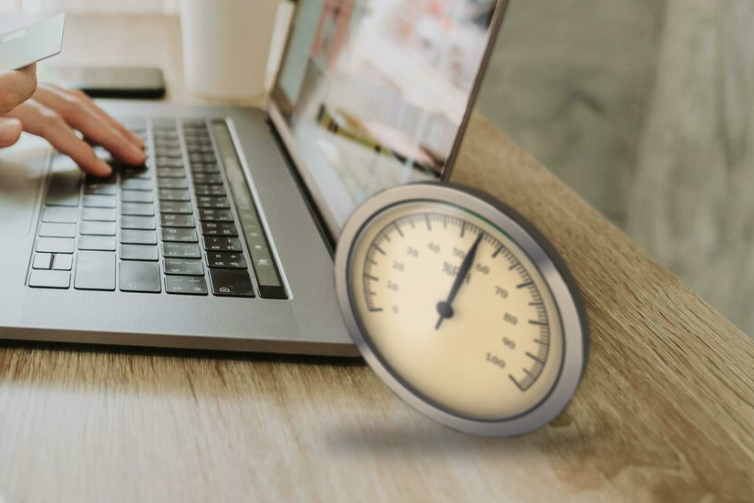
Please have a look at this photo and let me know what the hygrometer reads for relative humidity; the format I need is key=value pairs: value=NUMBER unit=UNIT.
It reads value=55 unit=%
